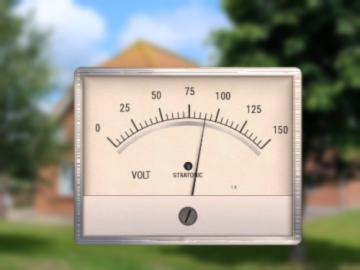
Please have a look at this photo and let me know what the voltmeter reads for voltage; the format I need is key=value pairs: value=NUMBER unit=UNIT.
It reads value=90 unit=V
